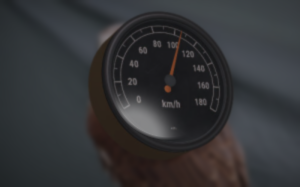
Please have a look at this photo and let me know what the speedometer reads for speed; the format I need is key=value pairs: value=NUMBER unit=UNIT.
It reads value=105 unit=km/h
